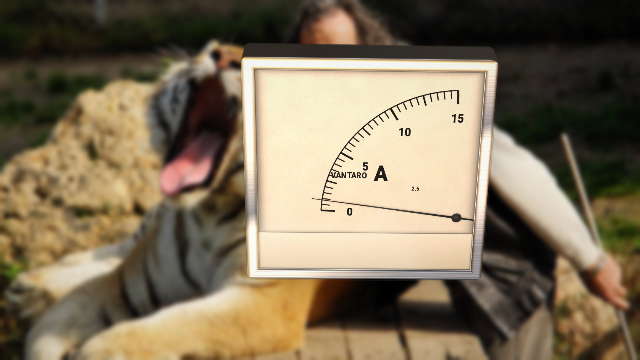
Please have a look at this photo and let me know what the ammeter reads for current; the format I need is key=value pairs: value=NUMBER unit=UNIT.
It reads value=1 unit=A
